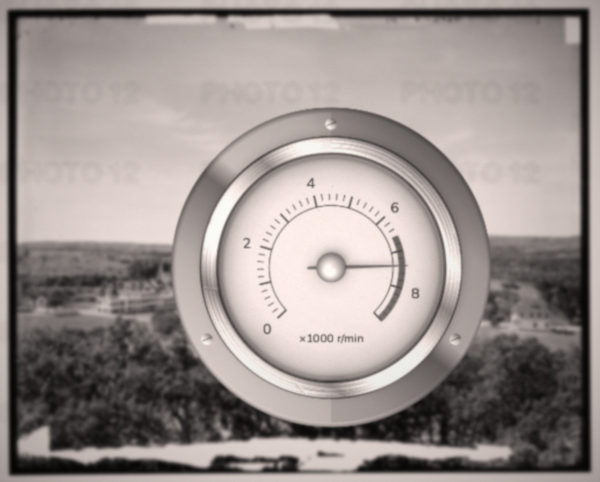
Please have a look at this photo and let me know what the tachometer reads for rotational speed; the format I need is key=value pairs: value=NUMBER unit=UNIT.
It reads value=7400 unit=rpm
